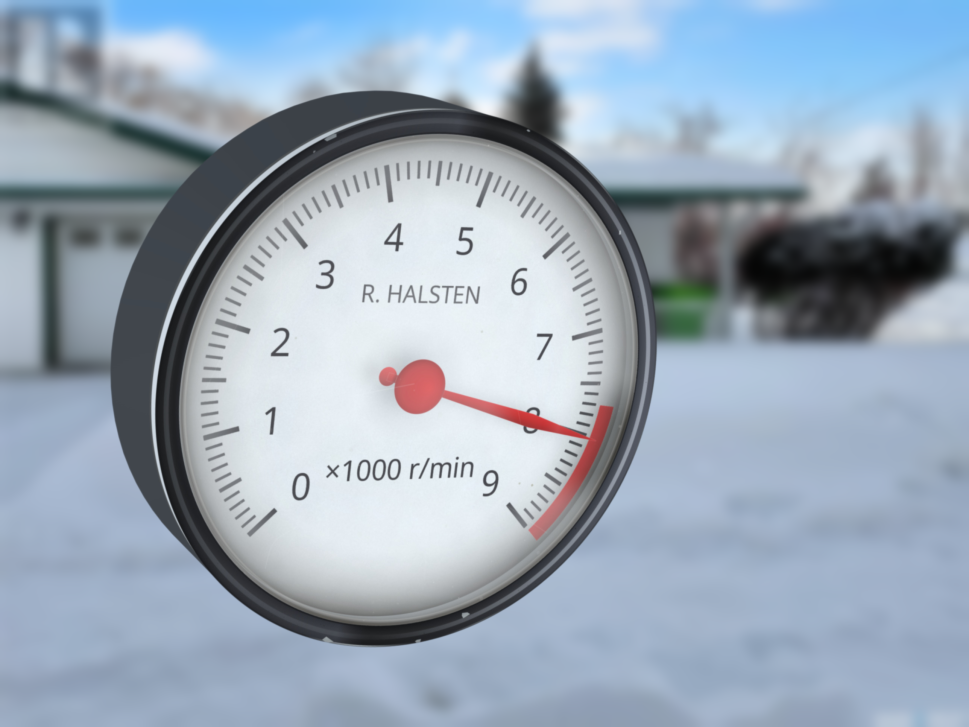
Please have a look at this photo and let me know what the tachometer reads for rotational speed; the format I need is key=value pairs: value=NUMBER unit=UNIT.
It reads value=8000 unit=rpm
